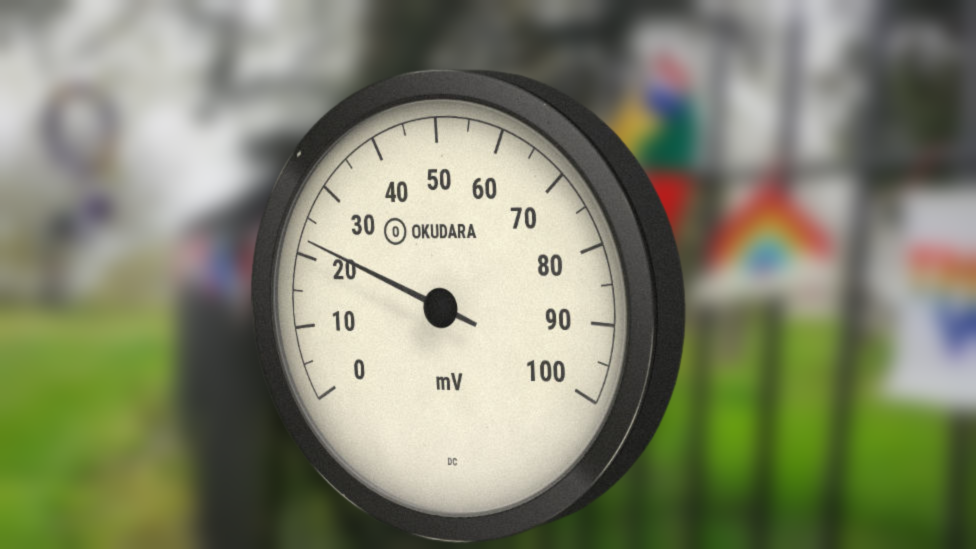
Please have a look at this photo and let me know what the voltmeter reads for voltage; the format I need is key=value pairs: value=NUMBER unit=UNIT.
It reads value=22.5 unit=mV
